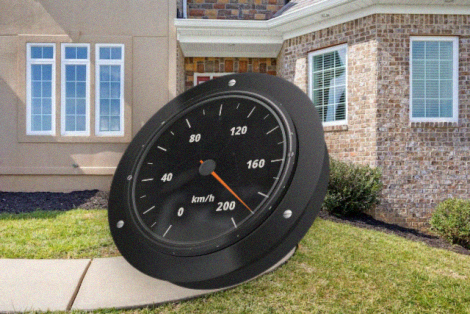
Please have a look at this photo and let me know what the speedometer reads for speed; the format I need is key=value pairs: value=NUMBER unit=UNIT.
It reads value=190 unit=km/h
